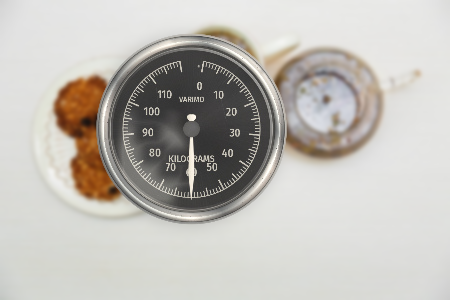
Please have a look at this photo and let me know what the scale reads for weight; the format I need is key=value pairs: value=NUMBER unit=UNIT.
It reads value=60 unit=kg
